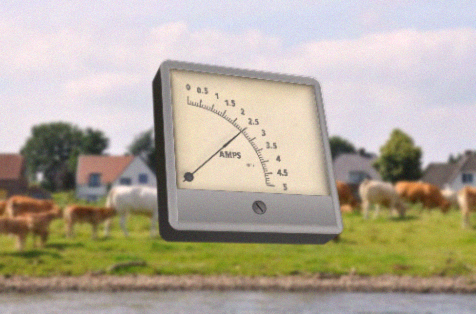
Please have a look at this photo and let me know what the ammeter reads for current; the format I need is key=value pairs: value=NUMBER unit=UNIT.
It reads value=2.5 unit=A
